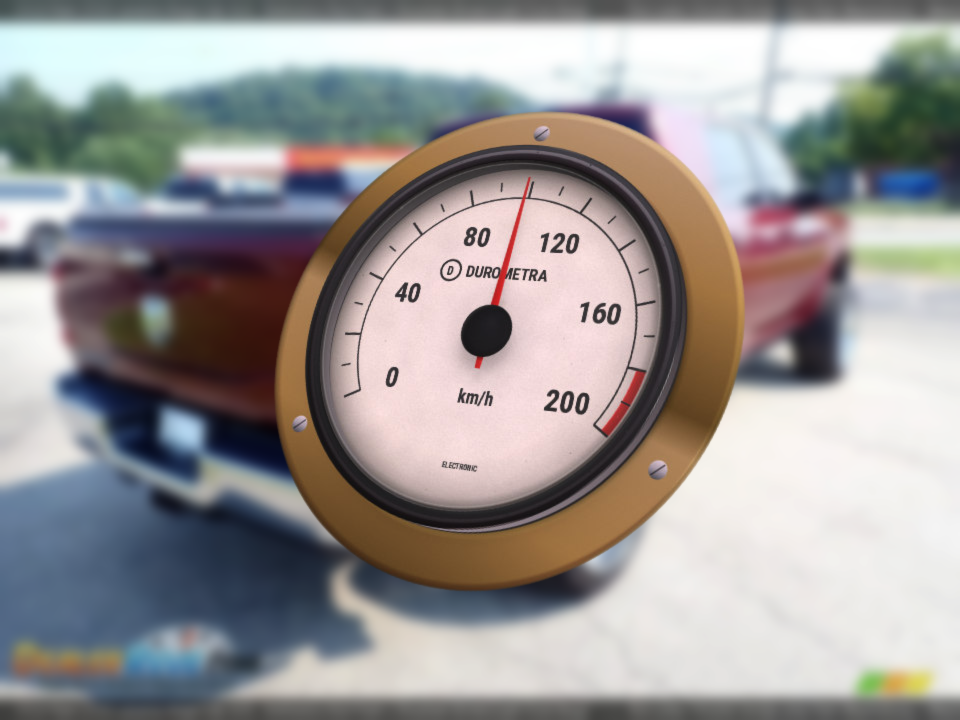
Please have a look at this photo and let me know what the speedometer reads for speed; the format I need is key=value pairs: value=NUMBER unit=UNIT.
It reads value=100 unit=km/h
